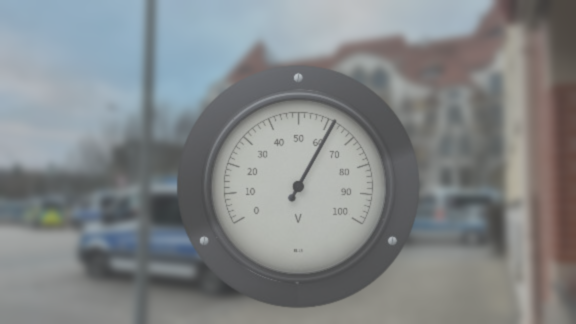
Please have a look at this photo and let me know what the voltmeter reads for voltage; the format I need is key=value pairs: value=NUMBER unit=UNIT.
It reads value=62 unit=V
